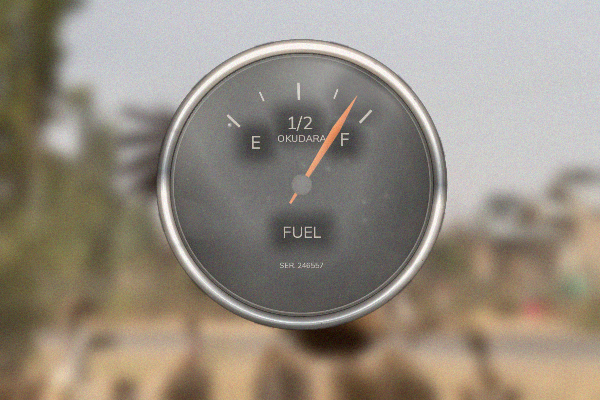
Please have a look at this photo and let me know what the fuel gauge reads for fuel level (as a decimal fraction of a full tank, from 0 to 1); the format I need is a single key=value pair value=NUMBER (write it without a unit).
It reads value=0.875
